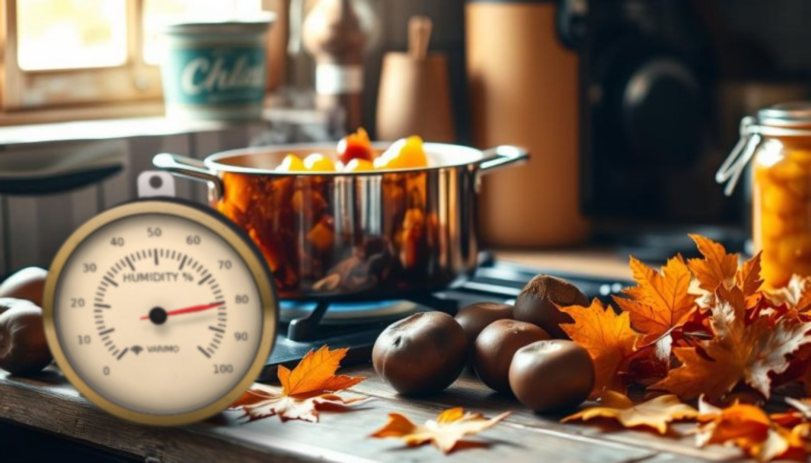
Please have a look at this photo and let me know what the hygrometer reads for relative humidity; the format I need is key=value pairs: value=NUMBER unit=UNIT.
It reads value=80 unit=%
